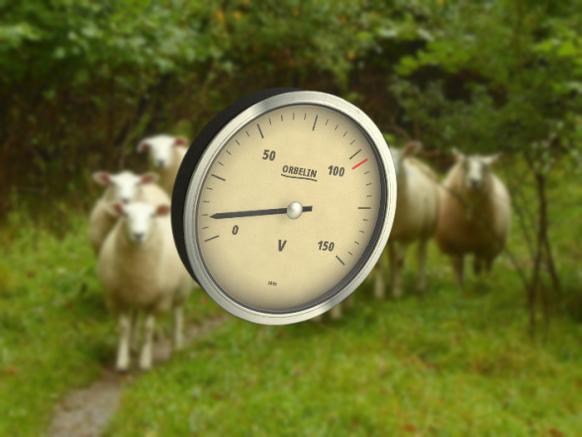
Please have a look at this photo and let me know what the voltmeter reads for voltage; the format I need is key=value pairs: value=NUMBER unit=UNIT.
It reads value=10 unit=V
